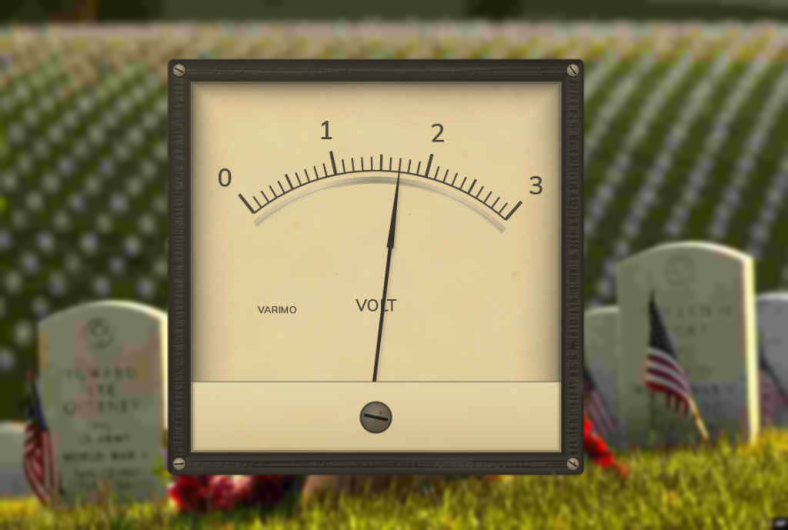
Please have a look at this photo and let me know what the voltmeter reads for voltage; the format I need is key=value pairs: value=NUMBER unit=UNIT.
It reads value=1.7 unit=V
